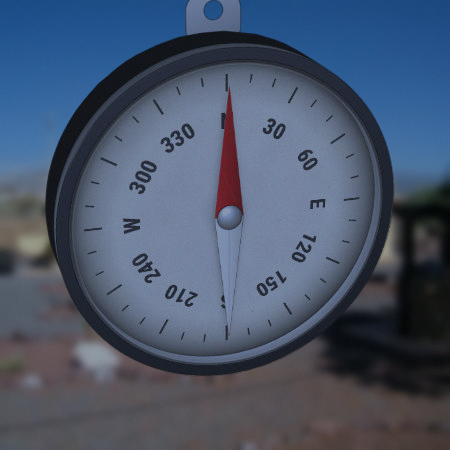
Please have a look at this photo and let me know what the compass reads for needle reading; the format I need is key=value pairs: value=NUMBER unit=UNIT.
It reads value=0 unit=°
